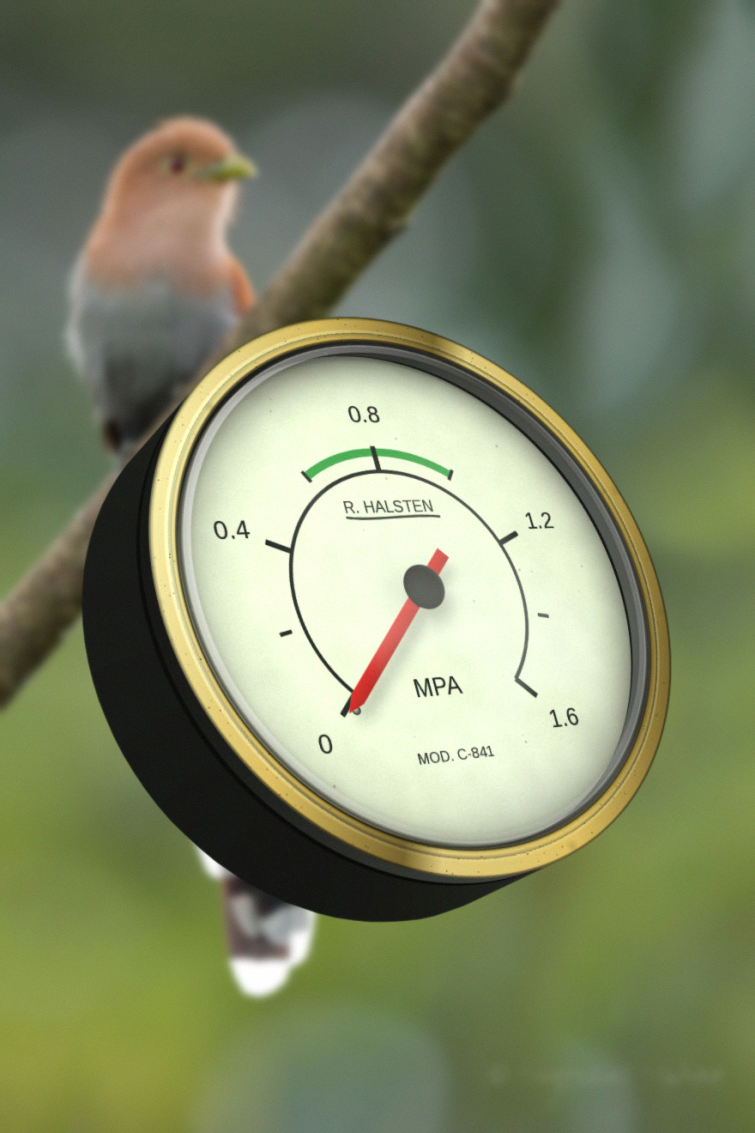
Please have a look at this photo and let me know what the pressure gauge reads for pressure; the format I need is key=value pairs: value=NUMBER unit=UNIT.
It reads value=0 unit=MPa
